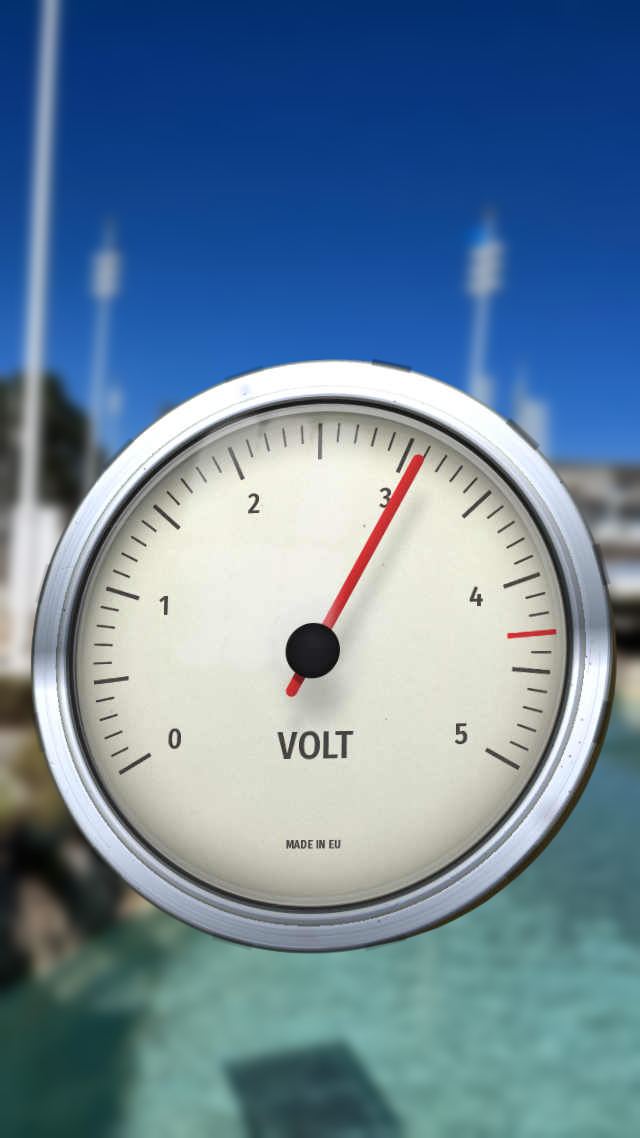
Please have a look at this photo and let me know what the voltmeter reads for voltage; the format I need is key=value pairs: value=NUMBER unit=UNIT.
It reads value=3.1 unit=V
